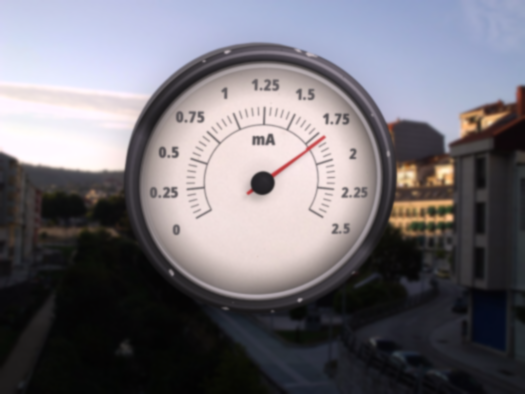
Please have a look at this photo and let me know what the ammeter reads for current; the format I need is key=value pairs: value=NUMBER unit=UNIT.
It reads value=1.8 unit=mA
